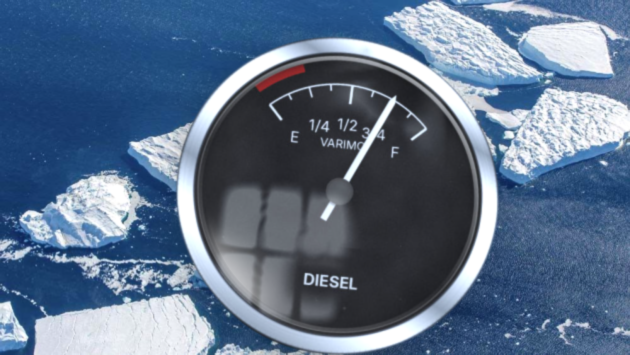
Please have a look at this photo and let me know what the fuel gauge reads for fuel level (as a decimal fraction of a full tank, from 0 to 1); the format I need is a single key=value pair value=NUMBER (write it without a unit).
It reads value=0.75
